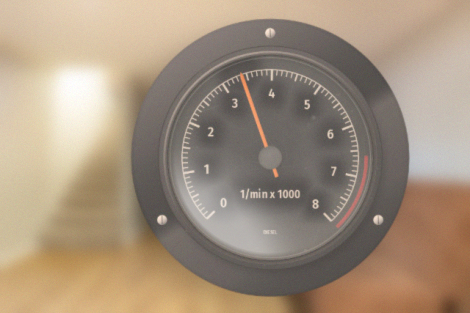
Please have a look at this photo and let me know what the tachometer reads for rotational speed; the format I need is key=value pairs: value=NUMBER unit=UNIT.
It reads value=3400 unit=rpm
